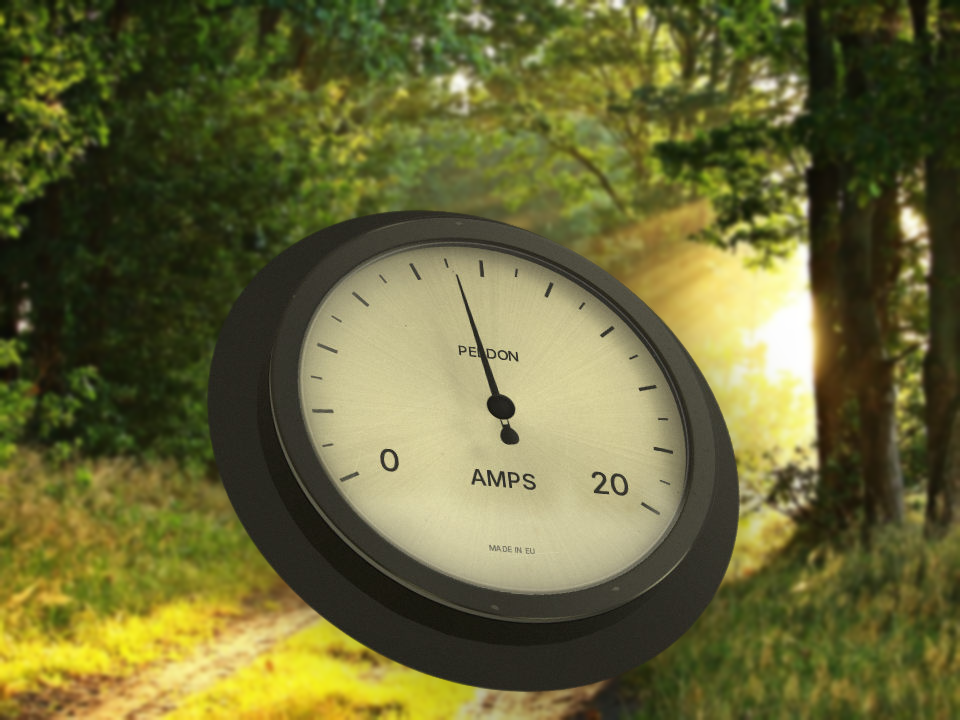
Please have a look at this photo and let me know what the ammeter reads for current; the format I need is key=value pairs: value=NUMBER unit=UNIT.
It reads value=9 unit=A
